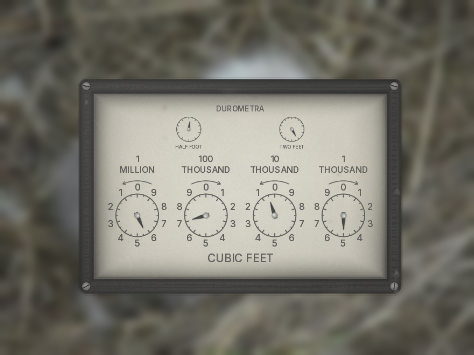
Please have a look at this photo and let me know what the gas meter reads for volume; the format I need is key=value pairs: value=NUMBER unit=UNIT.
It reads value=570500 unit=ft³
